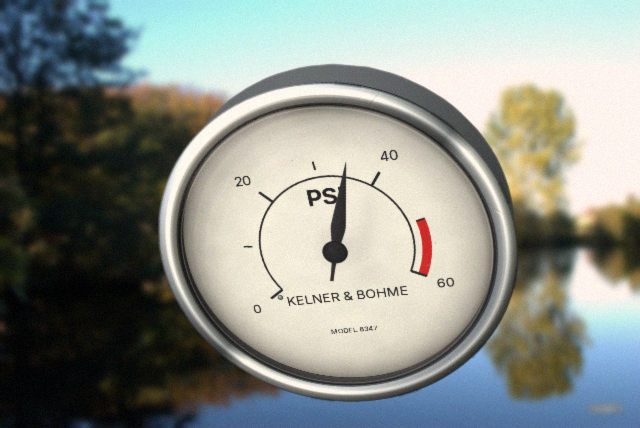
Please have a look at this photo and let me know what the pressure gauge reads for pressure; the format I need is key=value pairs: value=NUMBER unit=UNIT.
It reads value=35 unit=psi
